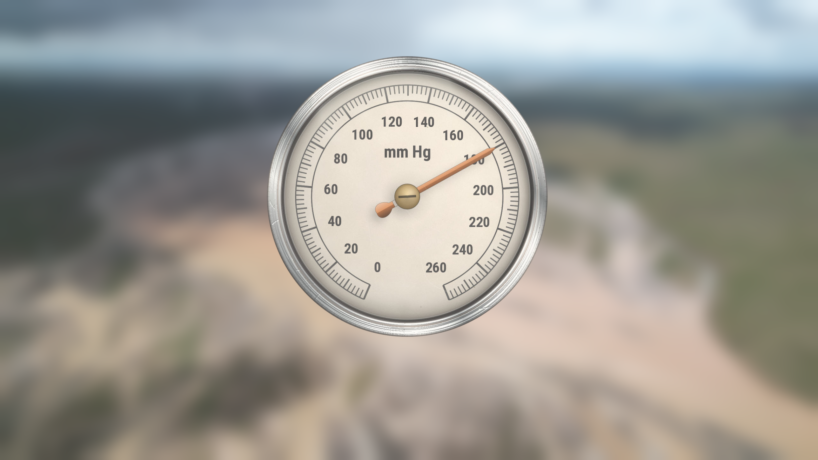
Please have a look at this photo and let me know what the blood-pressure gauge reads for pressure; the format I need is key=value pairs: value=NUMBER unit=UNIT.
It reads value=180 unit=mmHg
